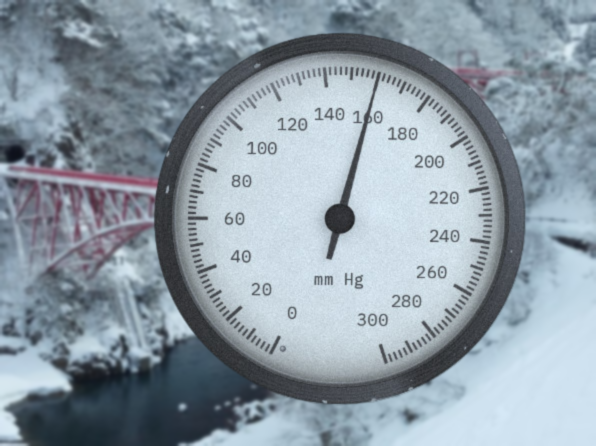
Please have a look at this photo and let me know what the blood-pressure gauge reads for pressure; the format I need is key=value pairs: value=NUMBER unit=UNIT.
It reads value=160 unit=mmHg
